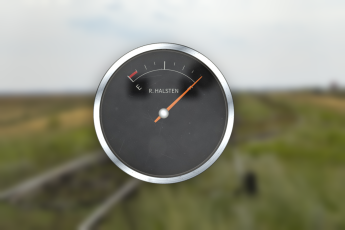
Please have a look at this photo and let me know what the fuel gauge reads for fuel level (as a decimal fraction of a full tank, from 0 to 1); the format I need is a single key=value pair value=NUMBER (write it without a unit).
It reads value=1
